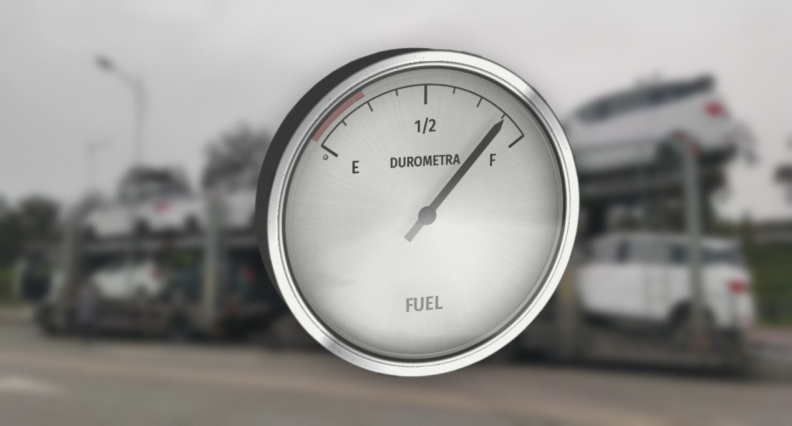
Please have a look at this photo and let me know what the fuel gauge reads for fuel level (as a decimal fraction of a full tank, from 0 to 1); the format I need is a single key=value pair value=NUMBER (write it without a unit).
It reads value=0.875
